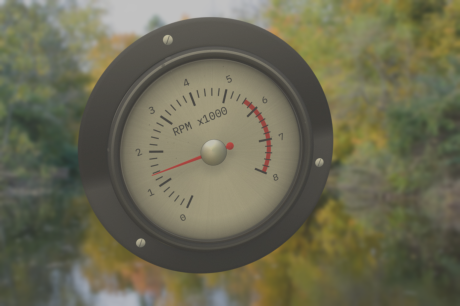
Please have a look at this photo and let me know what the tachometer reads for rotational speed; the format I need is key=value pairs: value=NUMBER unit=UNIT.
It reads value=1400 unit=rpm
